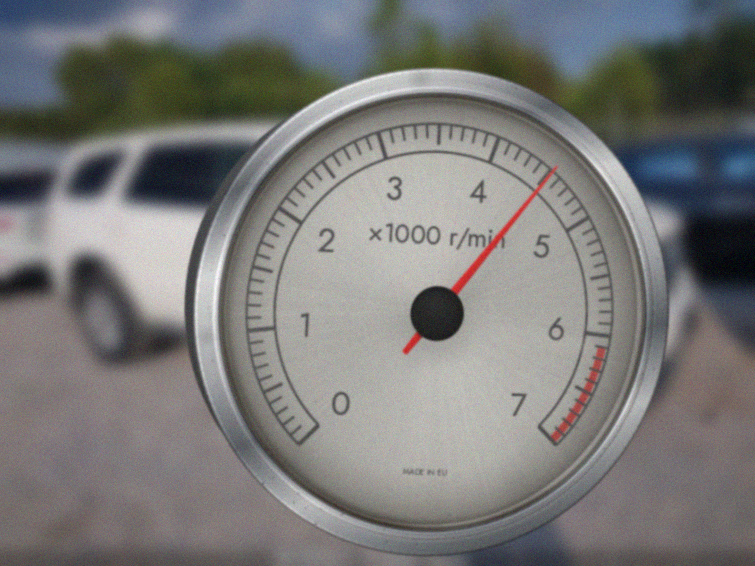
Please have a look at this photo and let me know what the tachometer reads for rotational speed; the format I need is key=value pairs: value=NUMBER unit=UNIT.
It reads value=4500 unit=rpm
